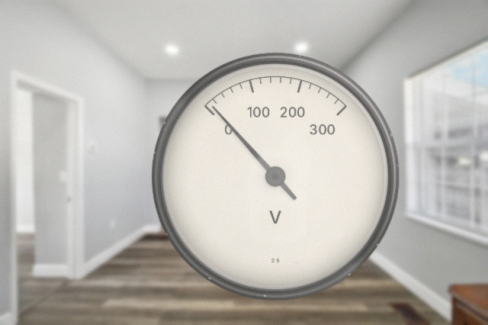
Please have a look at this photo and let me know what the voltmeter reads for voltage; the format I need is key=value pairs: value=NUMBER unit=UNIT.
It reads value=10 unit=V
